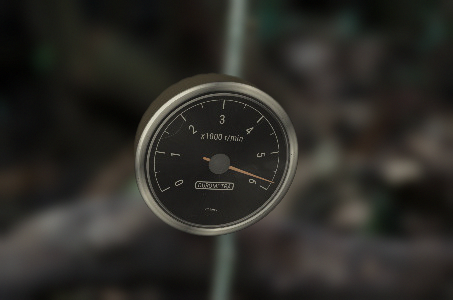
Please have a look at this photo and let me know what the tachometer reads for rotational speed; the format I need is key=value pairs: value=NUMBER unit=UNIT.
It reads value=5750 unit=rpm
